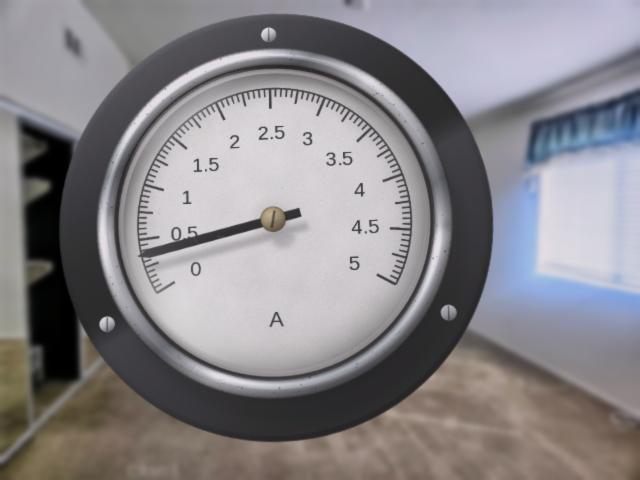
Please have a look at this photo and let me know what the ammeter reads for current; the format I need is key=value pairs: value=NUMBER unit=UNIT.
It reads value=0.35 unit=A
